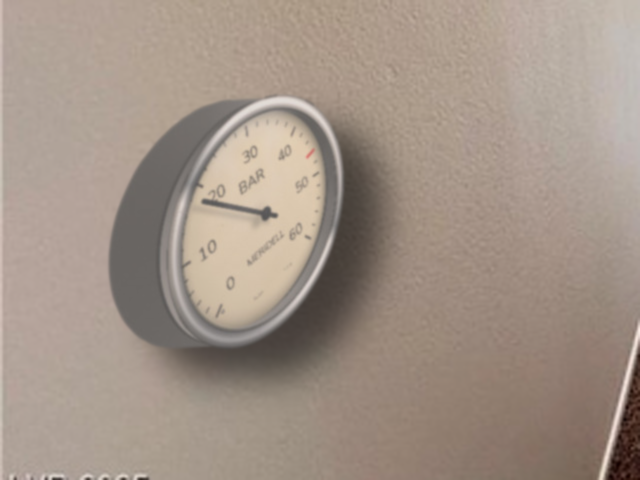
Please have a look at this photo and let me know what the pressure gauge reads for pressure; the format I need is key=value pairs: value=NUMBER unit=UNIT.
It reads value=18 unit=bar
